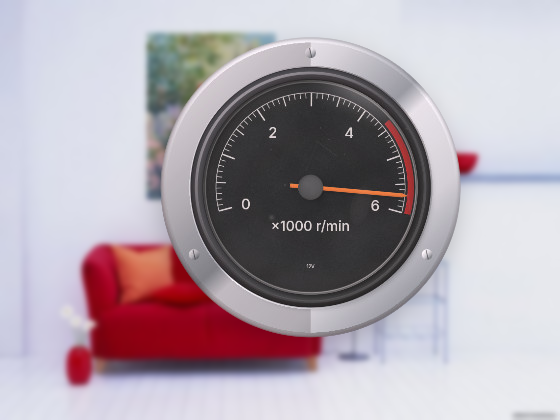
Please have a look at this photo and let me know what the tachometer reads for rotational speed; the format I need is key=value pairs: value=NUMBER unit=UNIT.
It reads value=5700 unit=rpm
